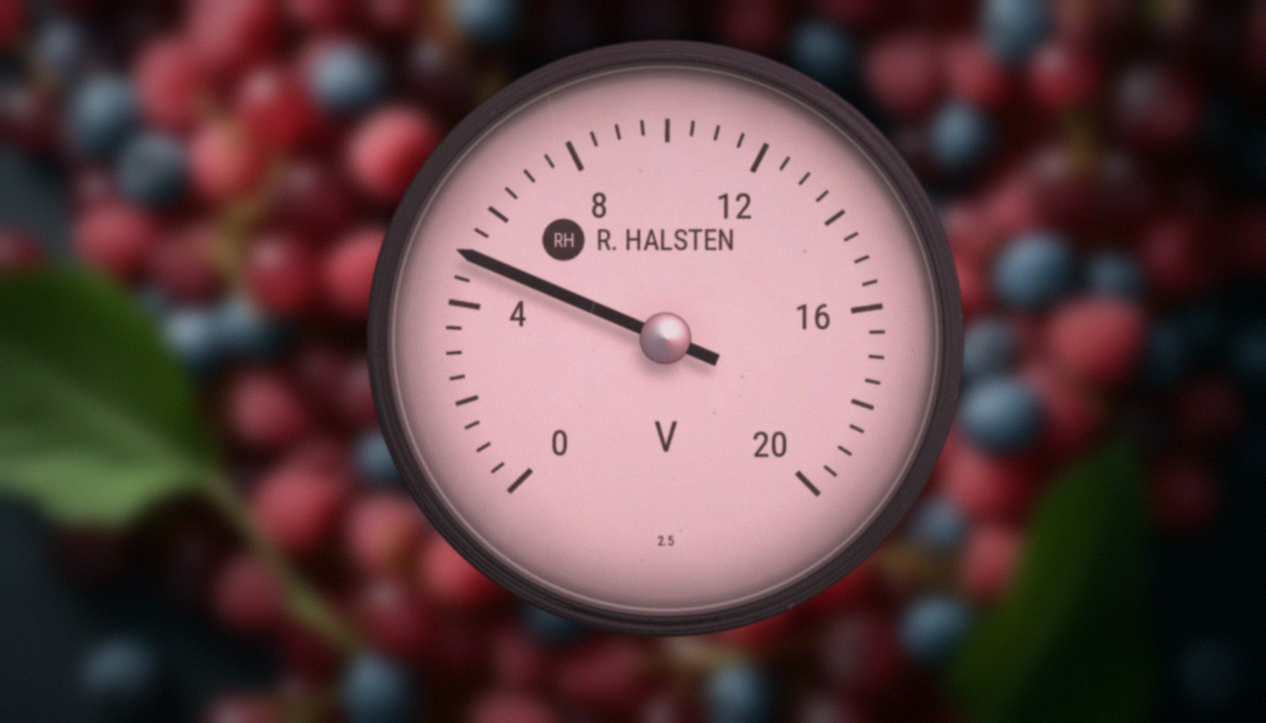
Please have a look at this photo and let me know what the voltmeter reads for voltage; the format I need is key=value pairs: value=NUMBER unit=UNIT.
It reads value=5 unit=V
